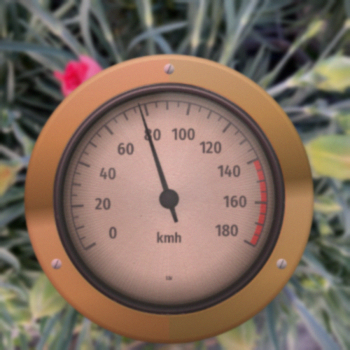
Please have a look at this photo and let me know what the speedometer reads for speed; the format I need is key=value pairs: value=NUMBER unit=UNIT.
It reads value=77.5 unit=km/h
